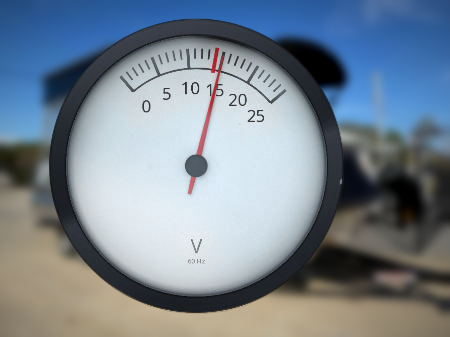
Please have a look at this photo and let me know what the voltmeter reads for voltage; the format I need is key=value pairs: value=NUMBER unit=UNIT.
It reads value=15 unit=V
